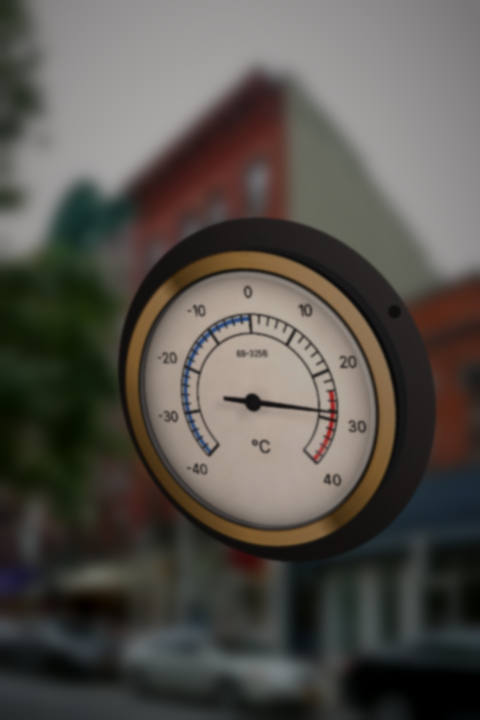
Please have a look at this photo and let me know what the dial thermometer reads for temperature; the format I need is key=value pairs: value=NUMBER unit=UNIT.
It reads value=28 unit=°C
